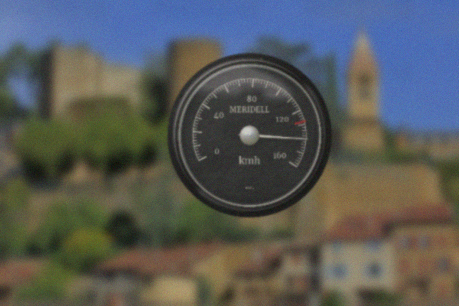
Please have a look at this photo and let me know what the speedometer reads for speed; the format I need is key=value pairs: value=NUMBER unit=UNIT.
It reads value=140 unit=km/h
